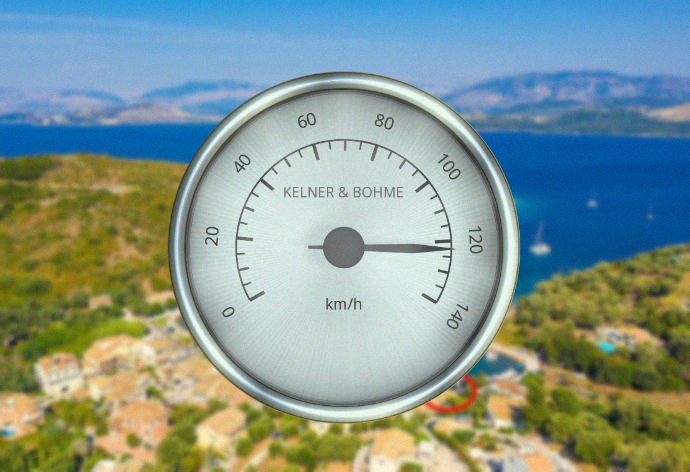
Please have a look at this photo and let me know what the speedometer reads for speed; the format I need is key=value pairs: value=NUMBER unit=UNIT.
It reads value=122.5 unit=km/h
